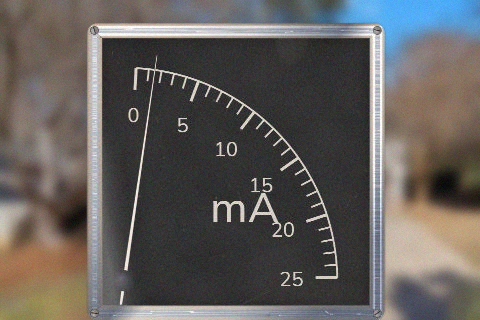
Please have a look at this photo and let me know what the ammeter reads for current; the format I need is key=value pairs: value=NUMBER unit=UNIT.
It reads value=1.5 unit=mA
